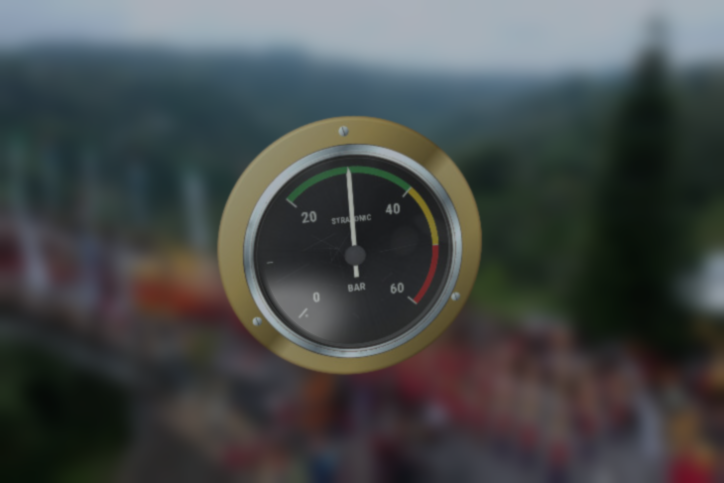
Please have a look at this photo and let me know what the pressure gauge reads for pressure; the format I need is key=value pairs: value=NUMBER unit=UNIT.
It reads value=30 unit=bar
